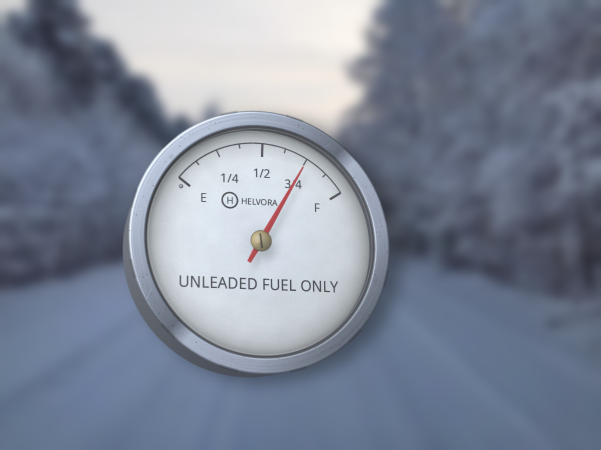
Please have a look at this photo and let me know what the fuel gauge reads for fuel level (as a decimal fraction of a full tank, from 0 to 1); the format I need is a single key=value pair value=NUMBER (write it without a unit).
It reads value=0.75
